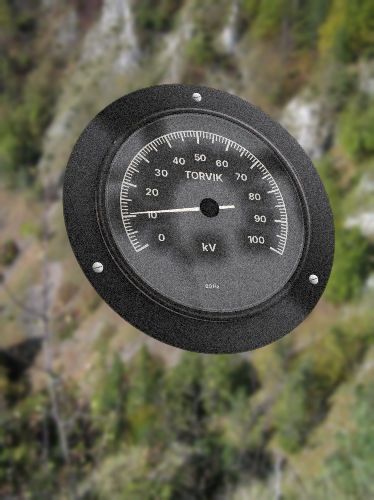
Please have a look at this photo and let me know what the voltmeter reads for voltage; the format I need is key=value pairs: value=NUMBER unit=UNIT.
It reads value=10 unit=kV
